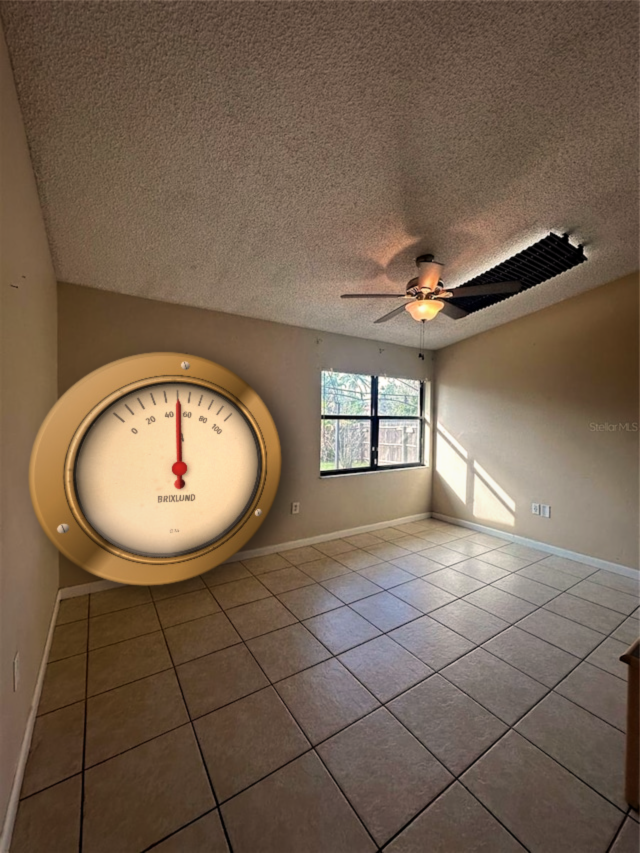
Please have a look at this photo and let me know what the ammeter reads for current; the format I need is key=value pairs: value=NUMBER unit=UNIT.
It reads value=50 unit=A
